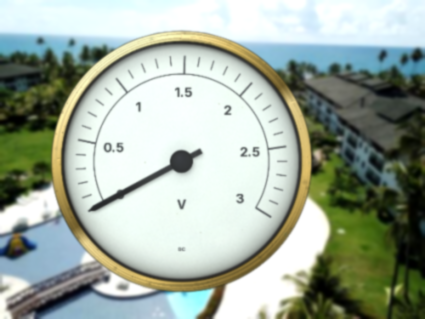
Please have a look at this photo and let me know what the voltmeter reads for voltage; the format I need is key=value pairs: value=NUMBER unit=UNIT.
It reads value=0 unit=V
